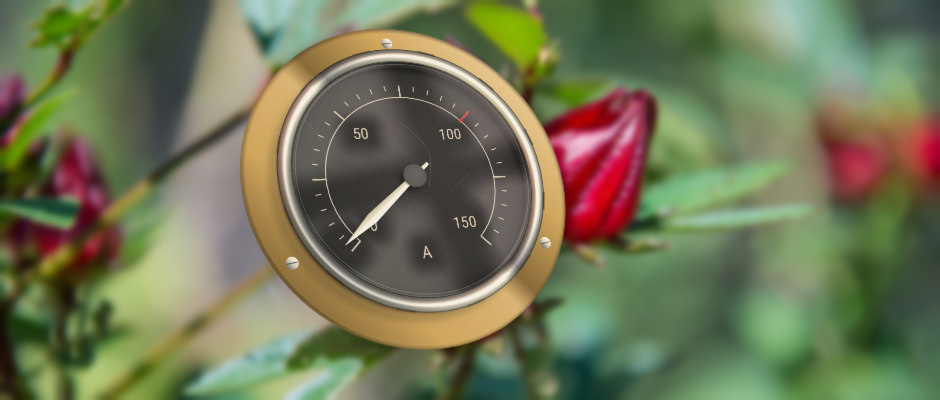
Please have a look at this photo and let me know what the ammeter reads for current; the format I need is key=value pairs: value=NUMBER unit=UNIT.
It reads value=2.5 unit=A
